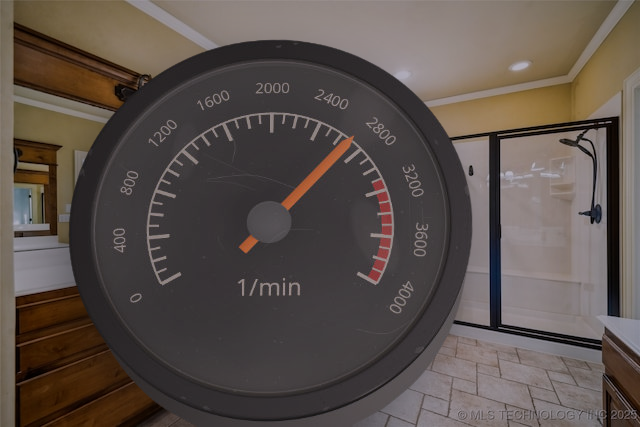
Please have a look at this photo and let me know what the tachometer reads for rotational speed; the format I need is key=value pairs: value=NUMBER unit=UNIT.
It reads value=2700 unit=rpm
